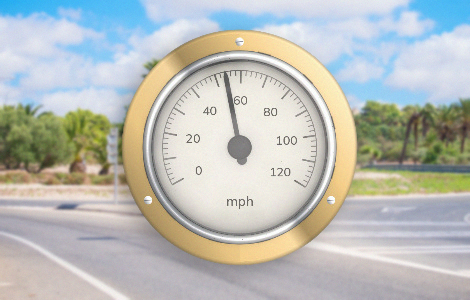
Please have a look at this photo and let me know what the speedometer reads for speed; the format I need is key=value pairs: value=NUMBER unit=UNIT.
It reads value=54 unit=mph
